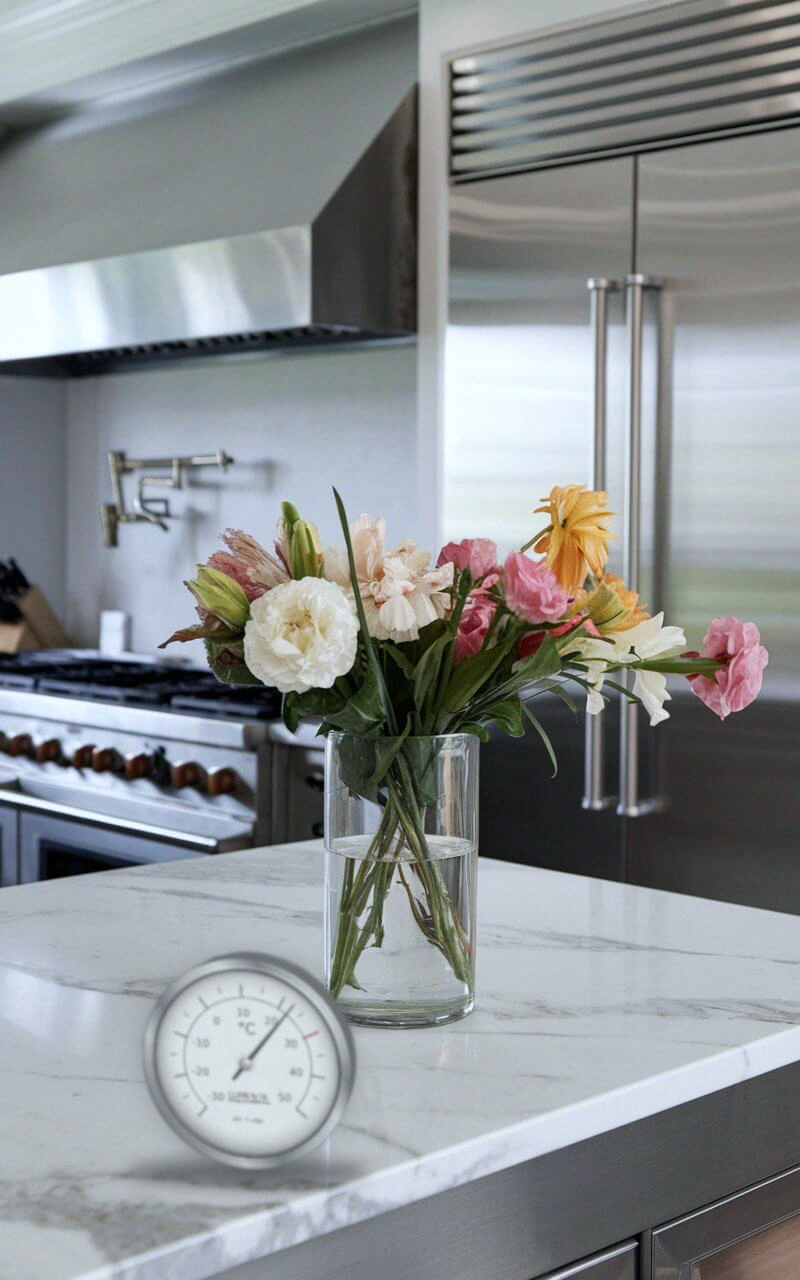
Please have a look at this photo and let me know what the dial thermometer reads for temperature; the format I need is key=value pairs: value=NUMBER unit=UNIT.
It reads value=22.5 unit=°C
